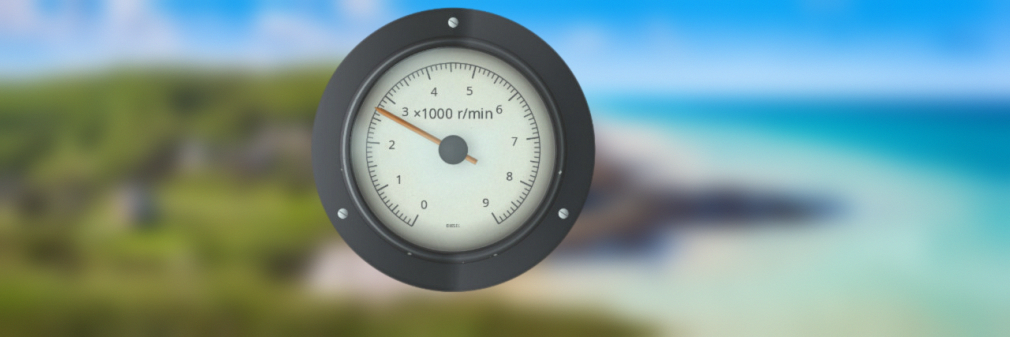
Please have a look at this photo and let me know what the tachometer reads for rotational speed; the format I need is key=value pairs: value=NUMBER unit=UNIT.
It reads value=2700 unit=rpm
